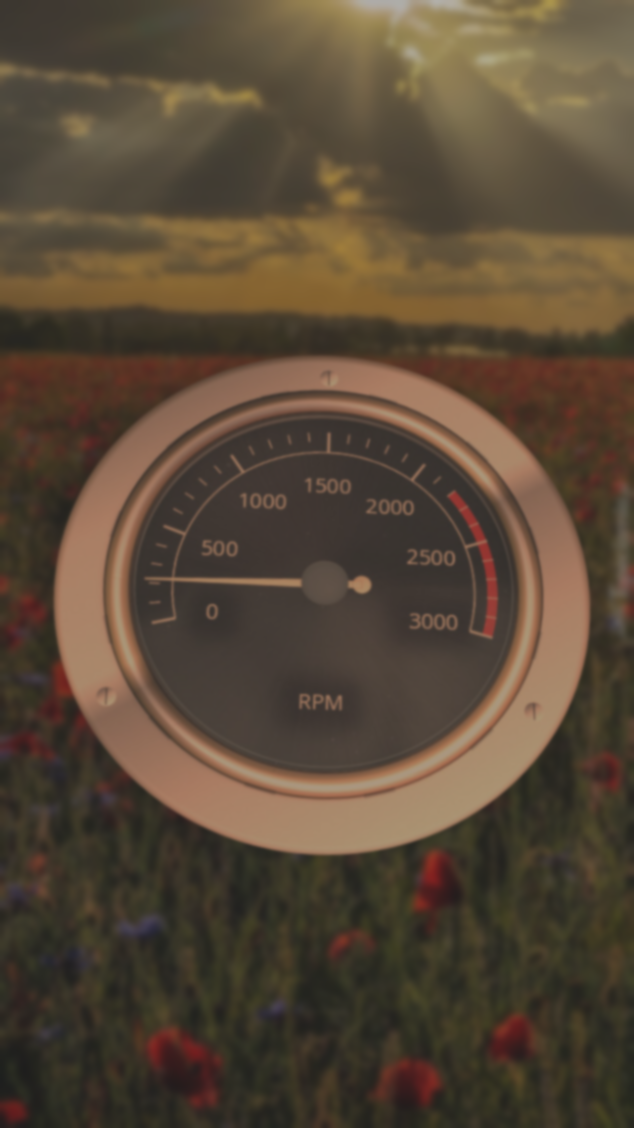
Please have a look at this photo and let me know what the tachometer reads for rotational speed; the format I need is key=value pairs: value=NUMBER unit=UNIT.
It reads value=200 unit=rpm
